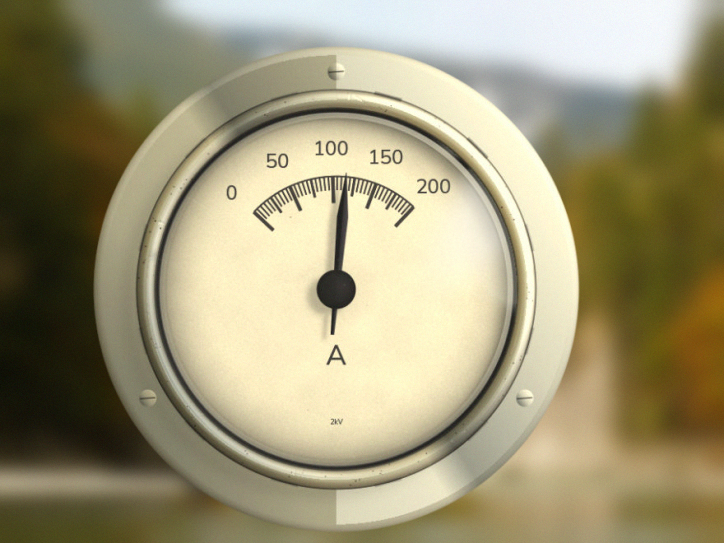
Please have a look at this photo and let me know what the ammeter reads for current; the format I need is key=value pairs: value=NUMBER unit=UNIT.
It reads value=115 unit=A
